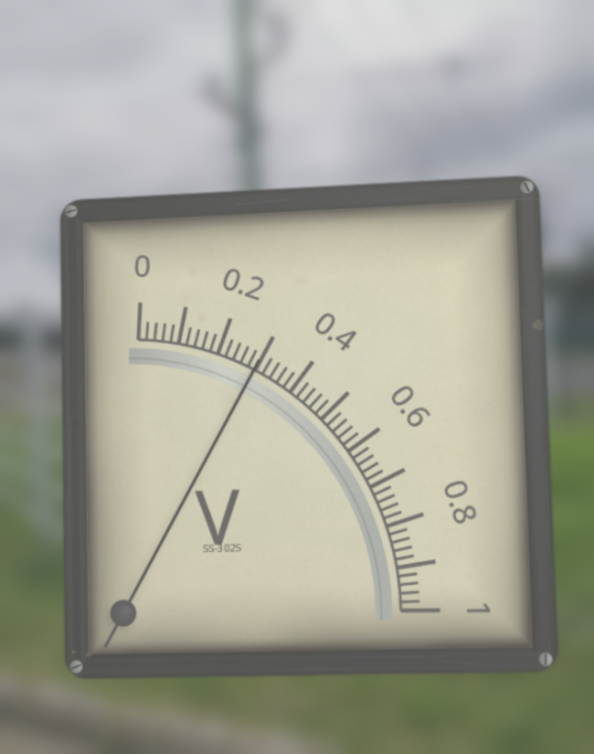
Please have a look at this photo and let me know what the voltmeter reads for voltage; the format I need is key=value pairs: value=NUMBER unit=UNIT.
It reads value=0.3 unit=V
